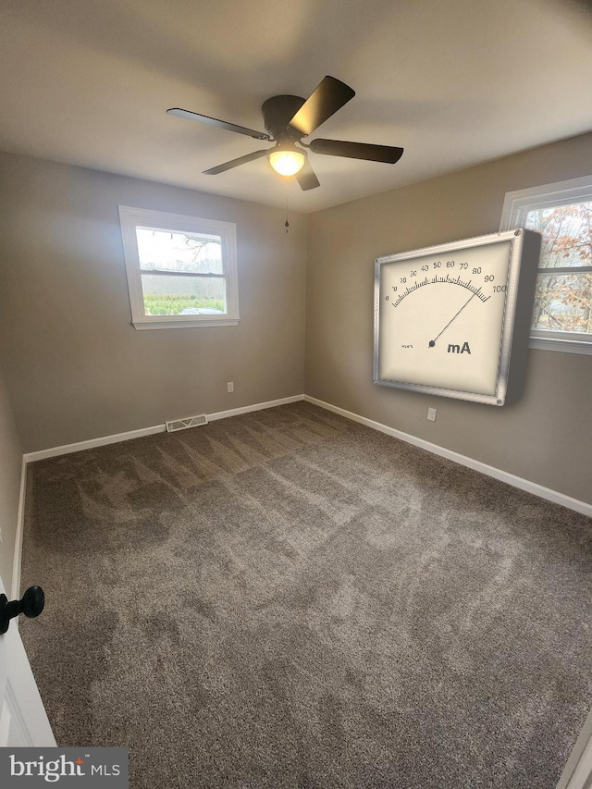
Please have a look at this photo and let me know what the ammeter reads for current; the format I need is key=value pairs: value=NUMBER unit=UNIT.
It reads value=90 unit=mA
